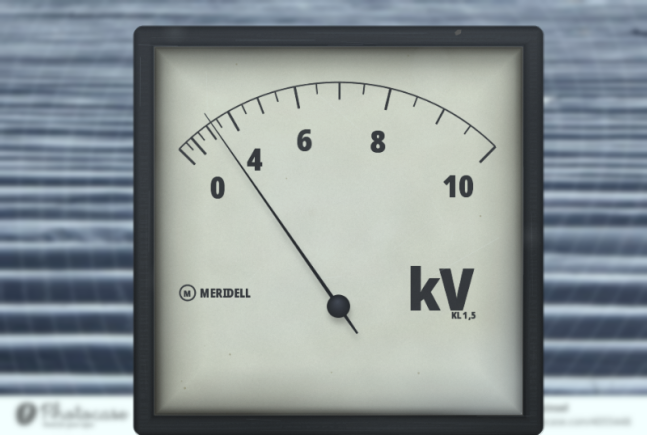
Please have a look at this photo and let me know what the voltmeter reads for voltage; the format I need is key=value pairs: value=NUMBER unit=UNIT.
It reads value=3.25 unit=kV
